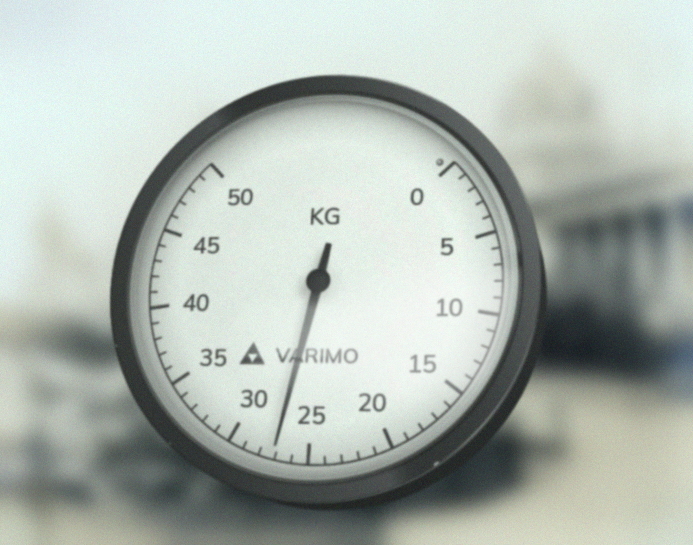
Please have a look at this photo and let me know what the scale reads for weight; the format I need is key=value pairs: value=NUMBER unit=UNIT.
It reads value=27 unit=kg
